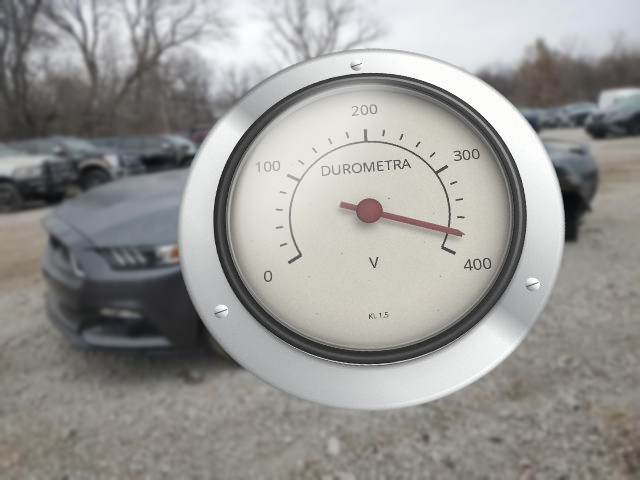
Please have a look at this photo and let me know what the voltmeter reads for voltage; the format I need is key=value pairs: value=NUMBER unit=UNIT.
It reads value=380 unit=V
